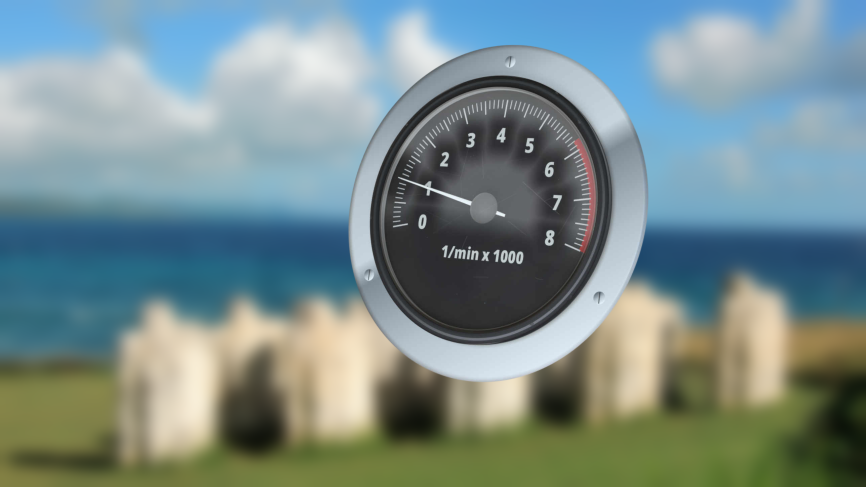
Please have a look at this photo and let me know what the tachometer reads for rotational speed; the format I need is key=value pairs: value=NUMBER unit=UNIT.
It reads value=1000 unit=rpm
